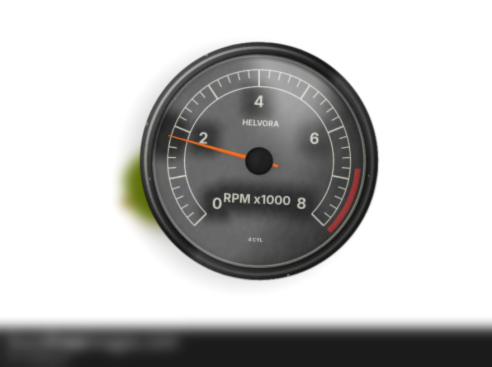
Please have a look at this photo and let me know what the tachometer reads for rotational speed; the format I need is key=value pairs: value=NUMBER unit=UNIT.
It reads value=1800 unit=rpm
